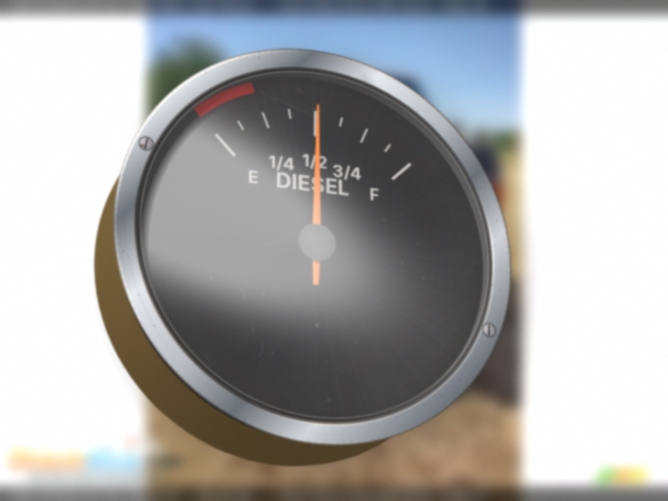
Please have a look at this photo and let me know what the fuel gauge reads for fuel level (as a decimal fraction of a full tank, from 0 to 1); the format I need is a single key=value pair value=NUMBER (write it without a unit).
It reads value=0.5
